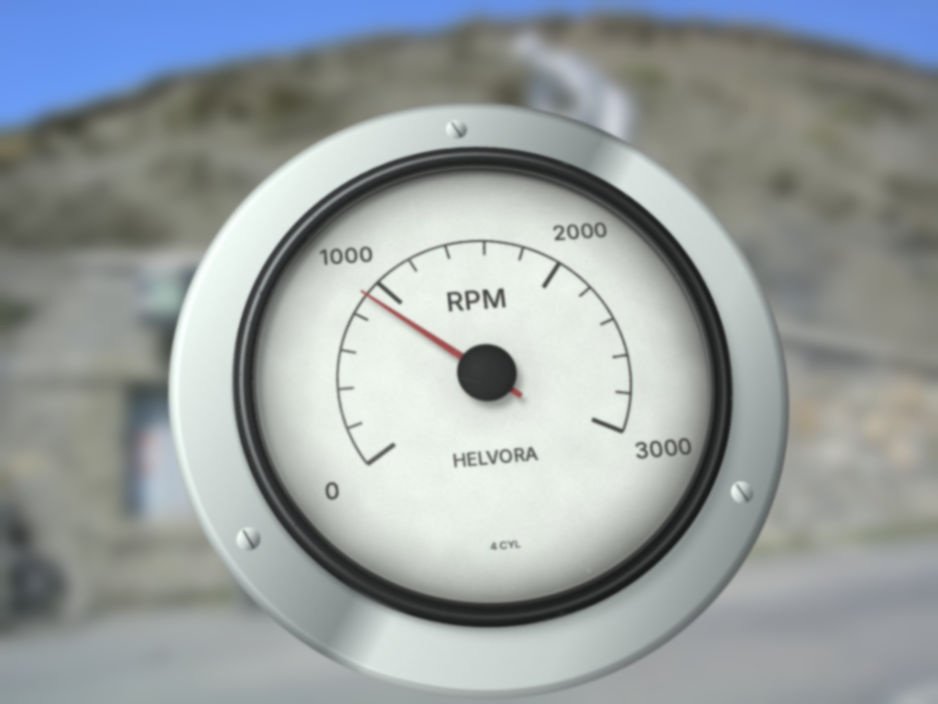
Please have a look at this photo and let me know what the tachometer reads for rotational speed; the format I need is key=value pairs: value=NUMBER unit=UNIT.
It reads value=900 unit=rpm
